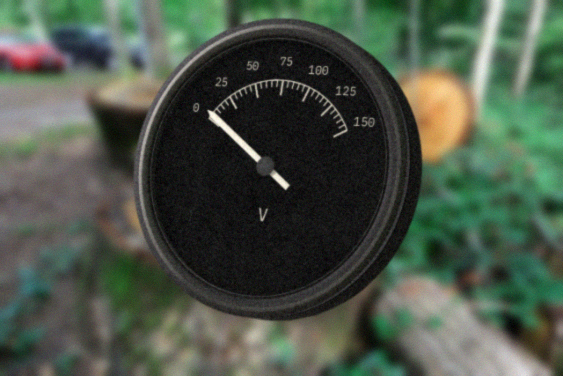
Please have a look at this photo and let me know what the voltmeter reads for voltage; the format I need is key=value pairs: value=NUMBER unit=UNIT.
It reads value=5 unit=V
